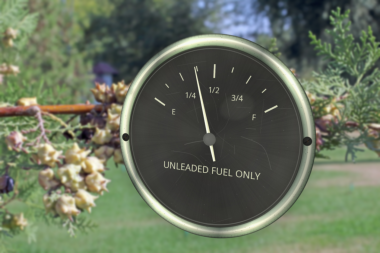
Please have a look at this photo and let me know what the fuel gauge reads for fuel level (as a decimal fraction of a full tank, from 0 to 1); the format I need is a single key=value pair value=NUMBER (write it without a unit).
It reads value=0.375
